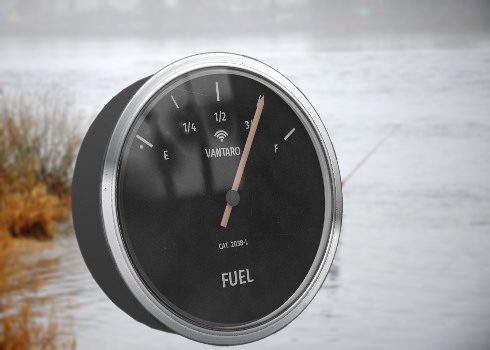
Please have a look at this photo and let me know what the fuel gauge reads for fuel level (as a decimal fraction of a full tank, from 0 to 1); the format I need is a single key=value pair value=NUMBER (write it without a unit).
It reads value=0.75
